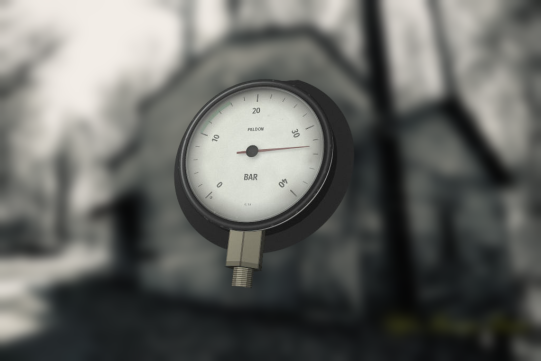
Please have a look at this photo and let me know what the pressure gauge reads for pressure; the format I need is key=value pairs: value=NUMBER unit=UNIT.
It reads value=33 unit=bar
